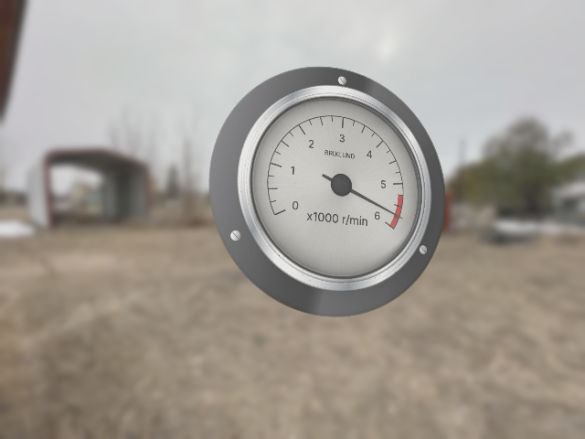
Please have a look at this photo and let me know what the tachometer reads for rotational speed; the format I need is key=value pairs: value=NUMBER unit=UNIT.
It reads value=5750 unit=rpm
